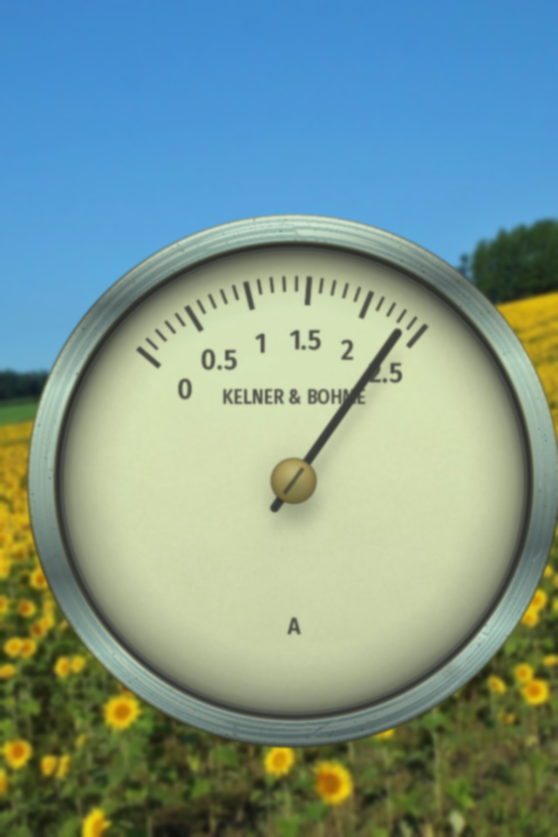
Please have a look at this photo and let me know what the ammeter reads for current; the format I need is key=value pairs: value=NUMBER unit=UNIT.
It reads value=2.35 unit=A
